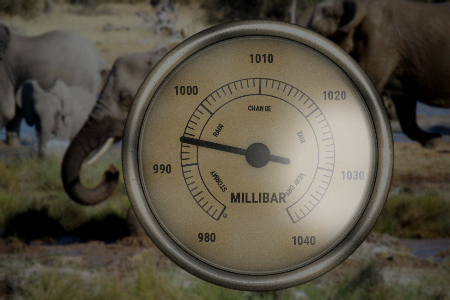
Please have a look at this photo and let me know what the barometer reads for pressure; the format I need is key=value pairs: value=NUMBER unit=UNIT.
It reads value=994 unit=mbar
